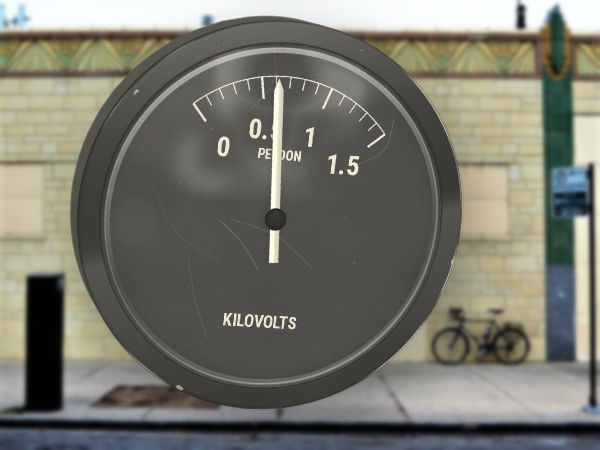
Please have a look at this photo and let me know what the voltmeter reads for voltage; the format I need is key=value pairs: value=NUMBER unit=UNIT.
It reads value=0.6 unit=kV
